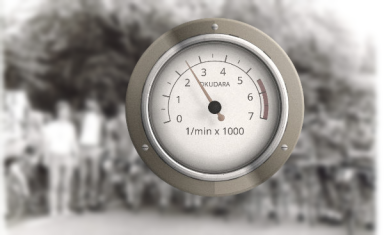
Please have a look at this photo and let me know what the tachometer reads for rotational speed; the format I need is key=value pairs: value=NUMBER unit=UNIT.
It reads value=2500 unit=rpm
